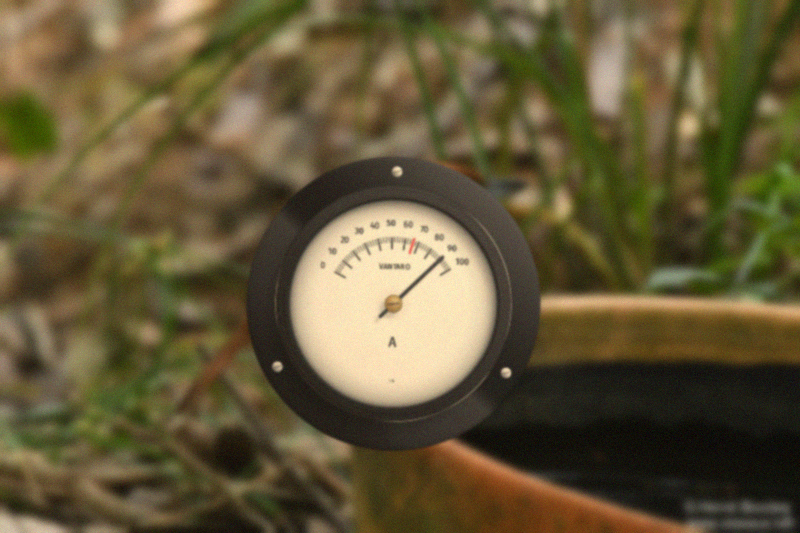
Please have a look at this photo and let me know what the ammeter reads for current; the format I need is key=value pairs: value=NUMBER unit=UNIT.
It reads value=90 unit=A
